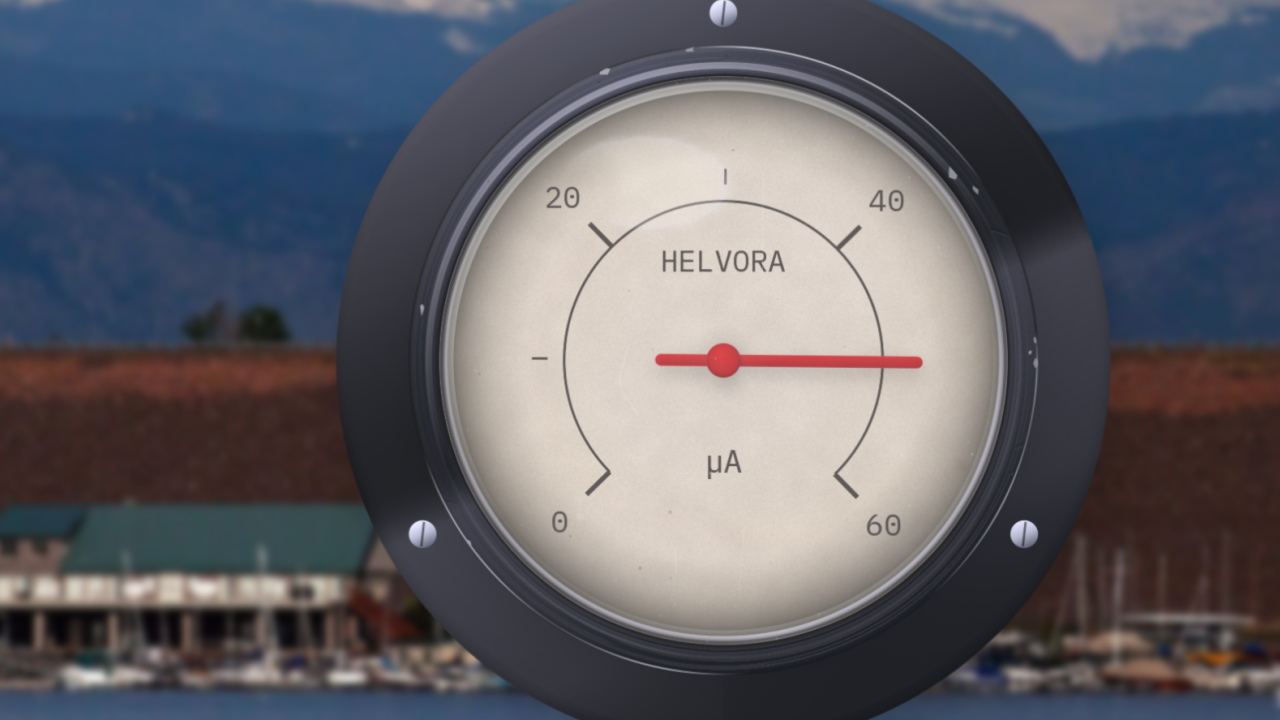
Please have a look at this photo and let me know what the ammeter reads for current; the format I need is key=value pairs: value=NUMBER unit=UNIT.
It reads value=50 unit=µA
